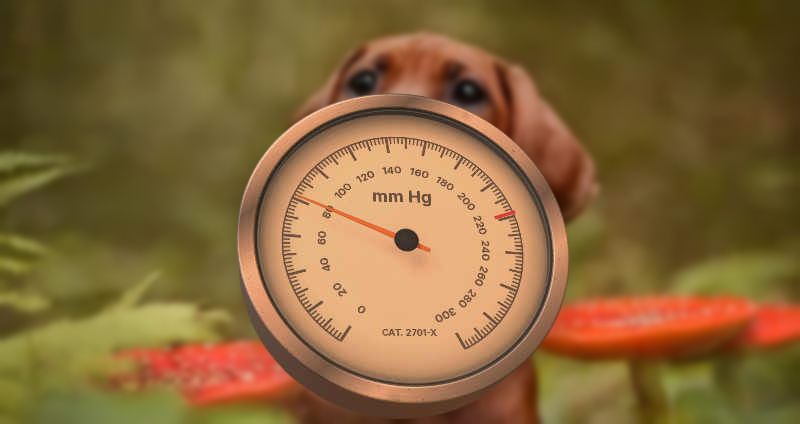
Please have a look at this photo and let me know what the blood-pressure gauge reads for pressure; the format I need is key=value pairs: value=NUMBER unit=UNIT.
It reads value=80 unit=mmHg
